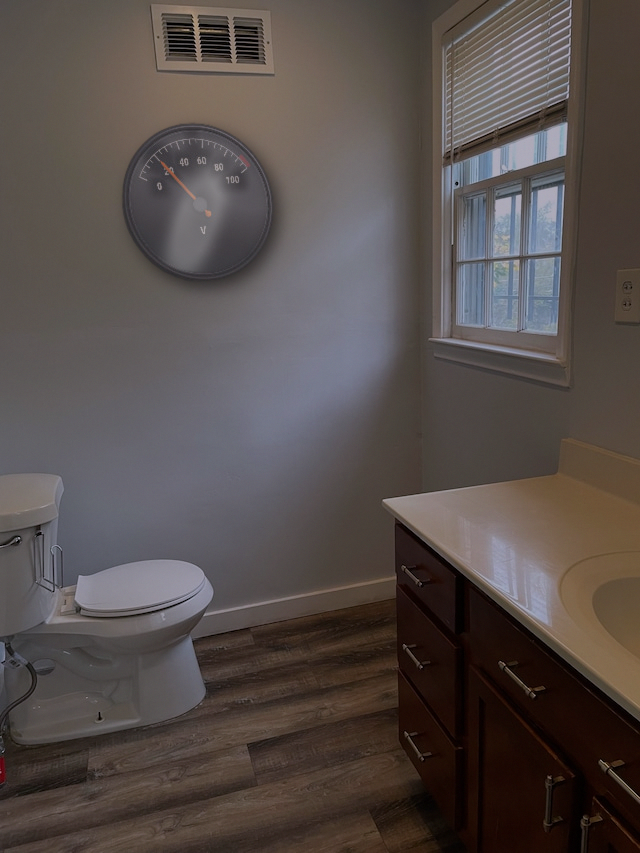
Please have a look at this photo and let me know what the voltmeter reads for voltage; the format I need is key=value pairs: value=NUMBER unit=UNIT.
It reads value=20 unit=V
